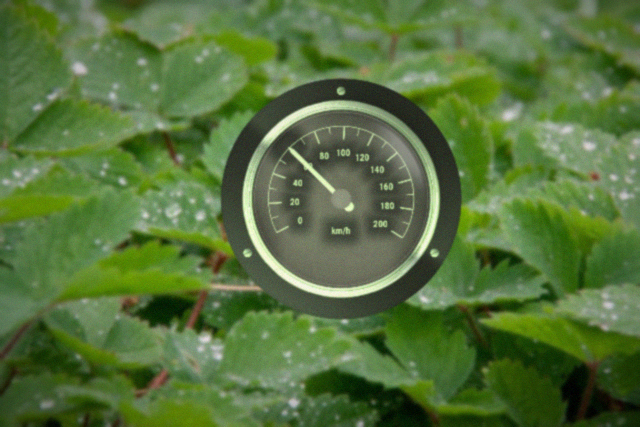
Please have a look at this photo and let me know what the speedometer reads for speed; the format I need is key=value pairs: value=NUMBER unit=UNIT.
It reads value=60 unit=km/h
